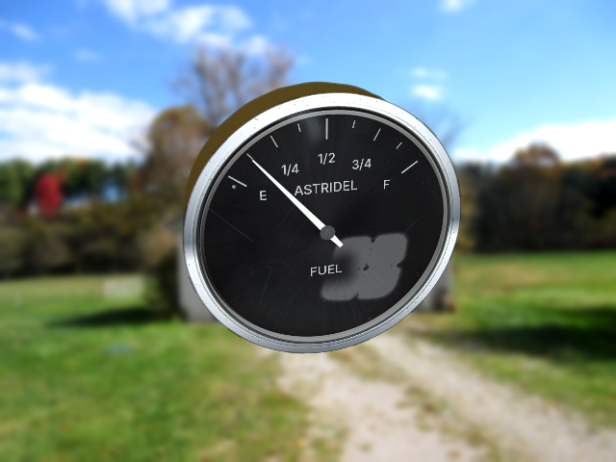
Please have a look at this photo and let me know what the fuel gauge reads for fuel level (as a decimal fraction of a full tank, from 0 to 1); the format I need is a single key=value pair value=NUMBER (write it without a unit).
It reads value=0.125
